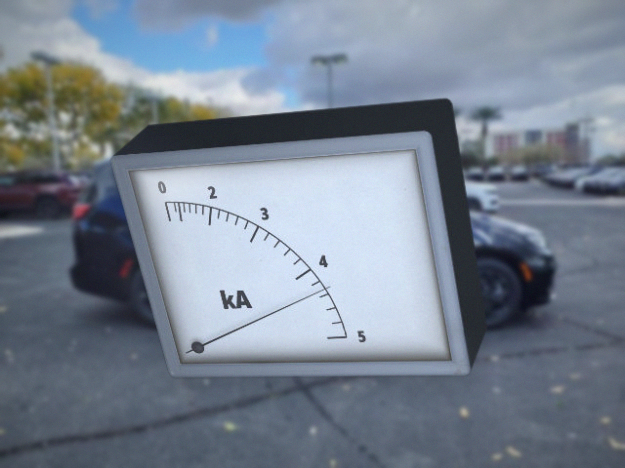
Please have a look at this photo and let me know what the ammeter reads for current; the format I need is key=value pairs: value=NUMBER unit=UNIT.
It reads value=4.3 unit=kA
